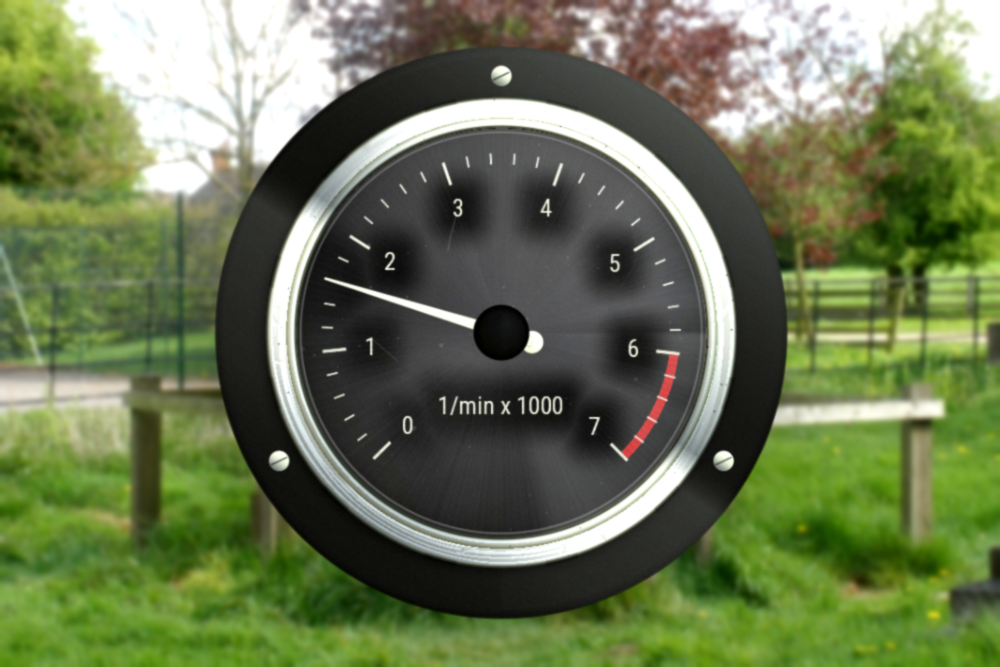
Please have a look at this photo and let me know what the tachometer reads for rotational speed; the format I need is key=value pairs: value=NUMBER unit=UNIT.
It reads value=1600 unit=rpm
